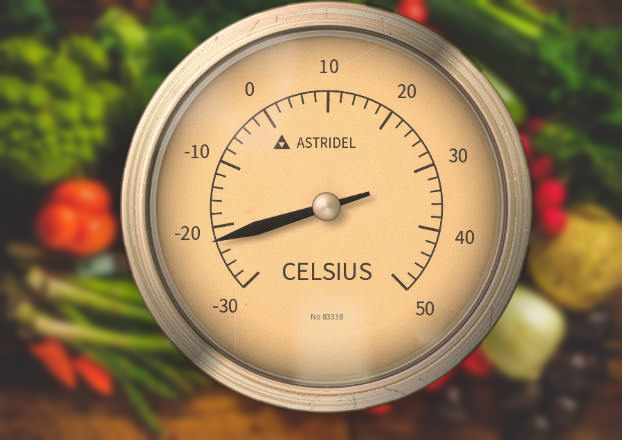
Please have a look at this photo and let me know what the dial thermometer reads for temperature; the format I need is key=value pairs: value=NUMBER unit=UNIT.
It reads value=-22 unit=°C
